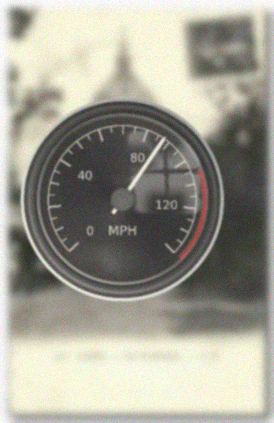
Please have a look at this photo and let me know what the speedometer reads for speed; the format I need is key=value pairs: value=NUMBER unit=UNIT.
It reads value=87.5 unit=mph
